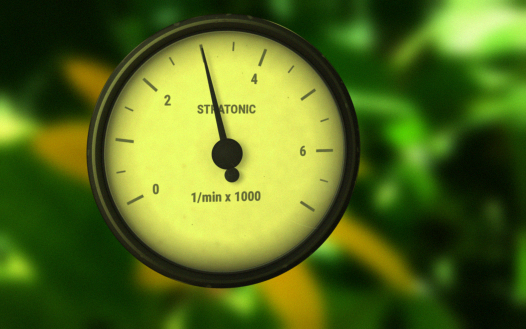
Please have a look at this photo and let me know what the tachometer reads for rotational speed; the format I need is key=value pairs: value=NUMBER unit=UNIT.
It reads value=3000 unit=rpm
